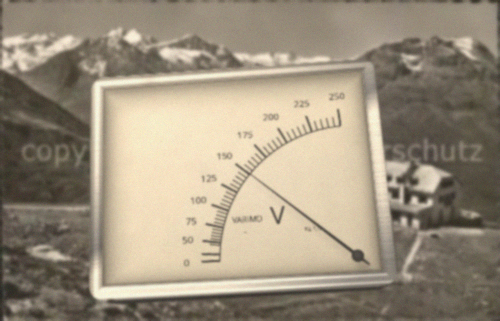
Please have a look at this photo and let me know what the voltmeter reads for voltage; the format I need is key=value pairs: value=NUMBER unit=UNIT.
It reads value=150 unit=V
